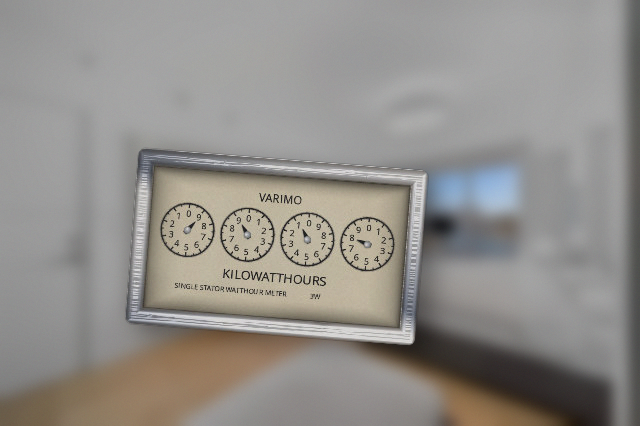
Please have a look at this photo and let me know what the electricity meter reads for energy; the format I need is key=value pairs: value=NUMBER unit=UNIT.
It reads value=8908 unit=kWh
